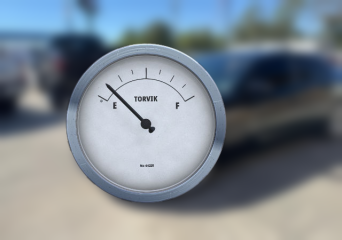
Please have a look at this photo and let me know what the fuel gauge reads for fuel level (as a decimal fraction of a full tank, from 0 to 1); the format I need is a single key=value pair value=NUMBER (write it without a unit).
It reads value=0.125
